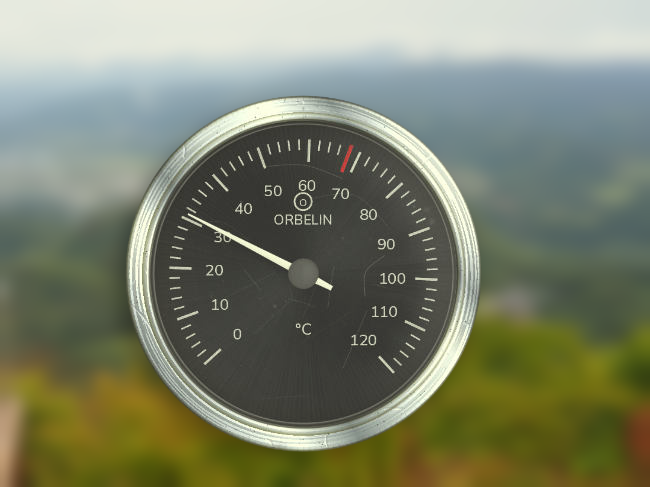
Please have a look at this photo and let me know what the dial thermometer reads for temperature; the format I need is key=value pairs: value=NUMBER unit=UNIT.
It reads value=31 unit=°C
